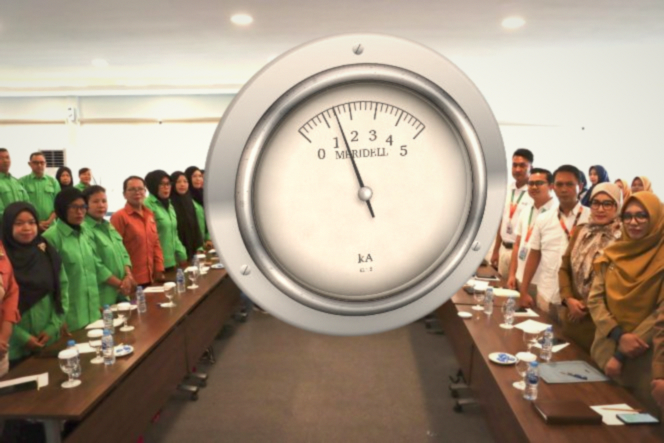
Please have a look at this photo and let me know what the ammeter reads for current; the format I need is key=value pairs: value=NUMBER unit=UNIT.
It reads value=1.4 unit=kA
